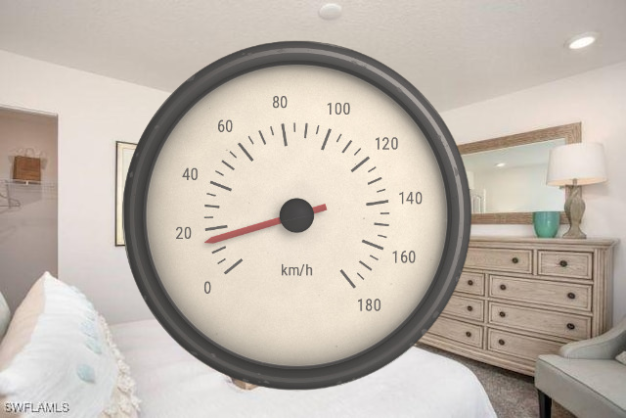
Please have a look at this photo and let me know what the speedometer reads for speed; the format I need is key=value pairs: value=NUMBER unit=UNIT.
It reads value=15 unit=km/h
